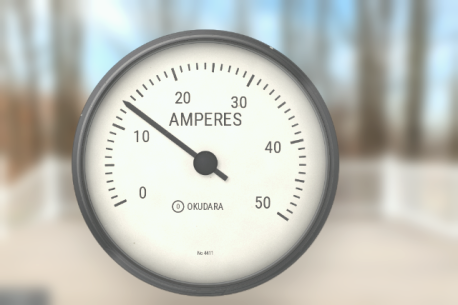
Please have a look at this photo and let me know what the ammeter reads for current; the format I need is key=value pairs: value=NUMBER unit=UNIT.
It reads value=13 unit=A
